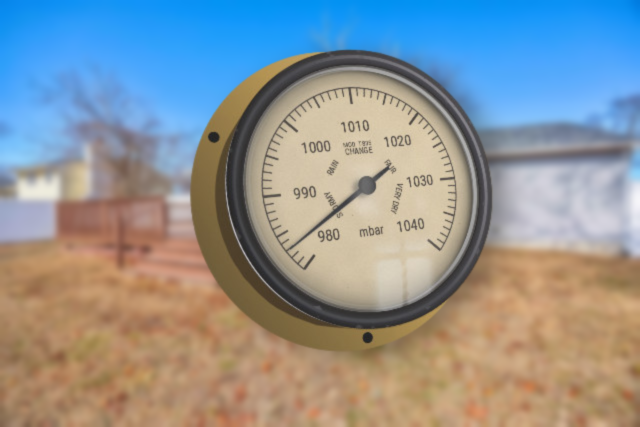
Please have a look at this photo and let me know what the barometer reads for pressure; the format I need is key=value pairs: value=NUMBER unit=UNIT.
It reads value=983 unit=mbar
